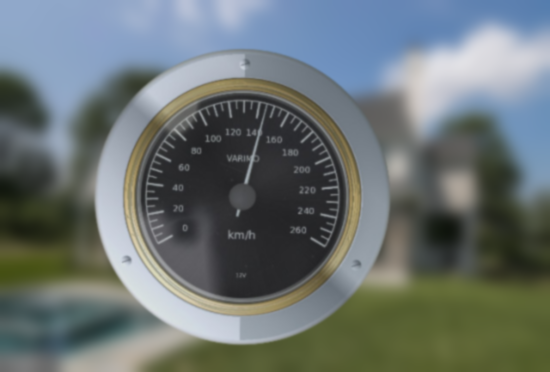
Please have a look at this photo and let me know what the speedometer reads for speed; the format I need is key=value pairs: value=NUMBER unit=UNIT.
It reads value=145 unit=km/h
